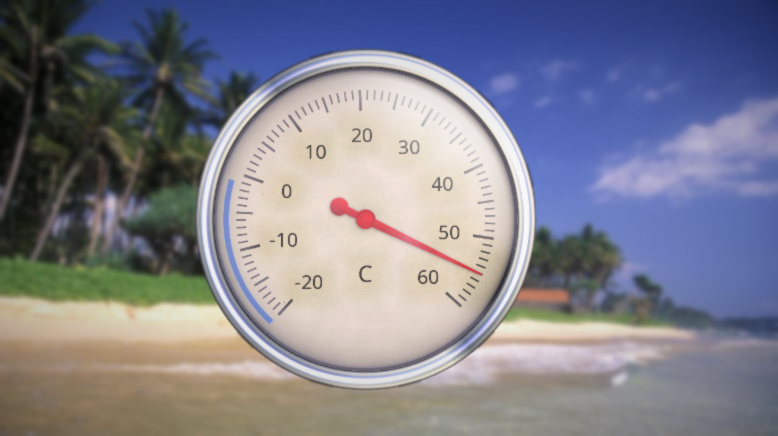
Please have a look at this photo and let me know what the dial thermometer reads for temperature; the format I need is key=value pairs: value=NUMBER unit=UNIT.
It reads value=55 unit=°C
